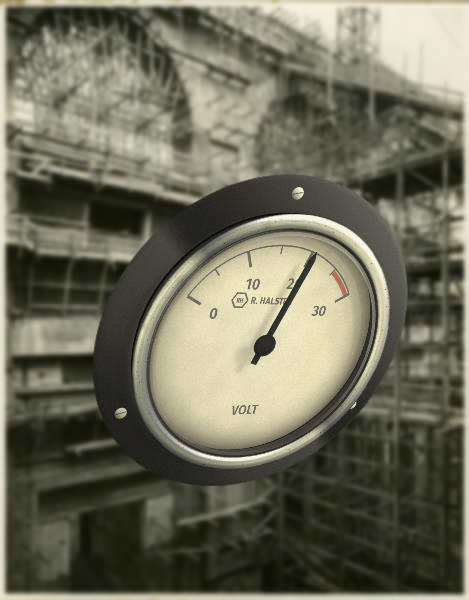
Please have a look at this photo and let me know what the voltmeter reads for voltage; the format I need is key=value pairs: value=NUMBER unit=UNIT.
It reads value=20 unit=V
